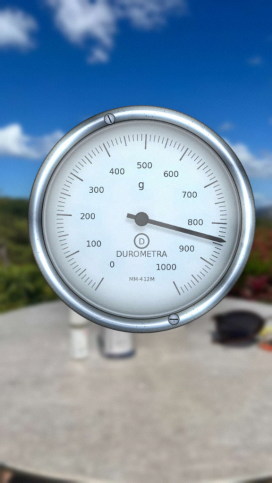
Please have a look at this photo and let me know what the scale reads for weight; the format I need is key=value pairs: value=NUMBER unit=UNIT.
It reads value=840 unit=g
